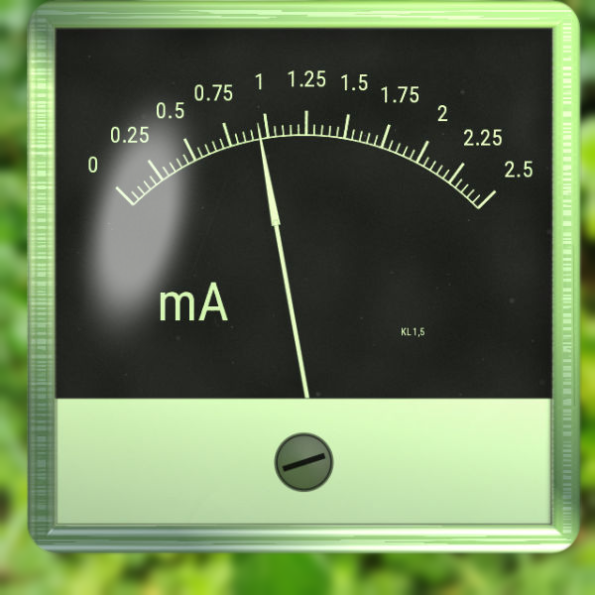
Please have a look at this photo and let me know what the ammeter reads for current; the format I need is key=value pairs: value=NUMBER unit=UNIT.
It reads value=0.95 unit=mA
